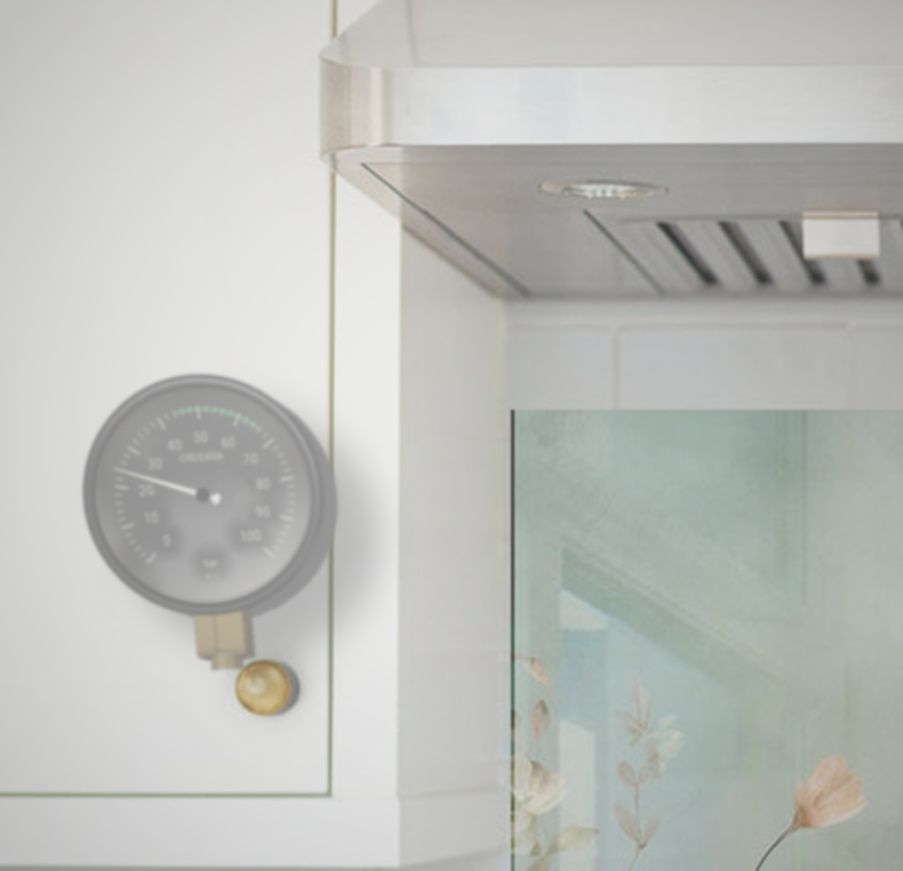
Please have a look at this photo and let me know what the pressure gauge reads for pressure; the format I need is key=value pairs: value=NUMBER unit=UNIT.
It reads value=24 unit=bar
